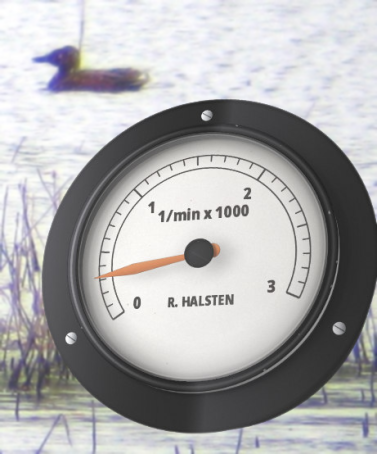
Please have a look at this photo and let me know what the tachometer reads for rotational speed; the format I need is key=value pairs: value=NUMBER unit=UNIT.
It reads value=300 unit=rpm
